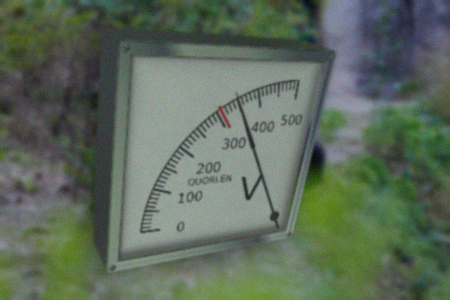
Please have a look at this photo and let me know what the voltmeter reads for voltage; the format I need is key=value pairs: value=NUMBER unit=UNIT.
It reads value=350 unit=V
